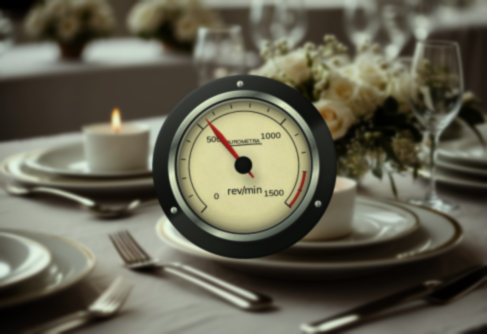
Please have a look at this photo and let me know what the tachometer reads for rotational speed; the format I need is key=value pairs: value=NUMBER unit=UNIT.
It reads value=550 unit=rpm
